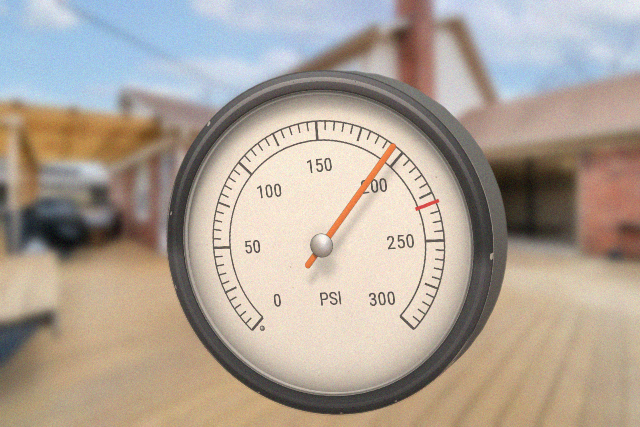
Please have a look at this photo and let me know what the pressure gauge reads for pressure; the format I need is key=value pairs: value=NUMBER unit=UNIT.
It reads value=195 unit=psi
